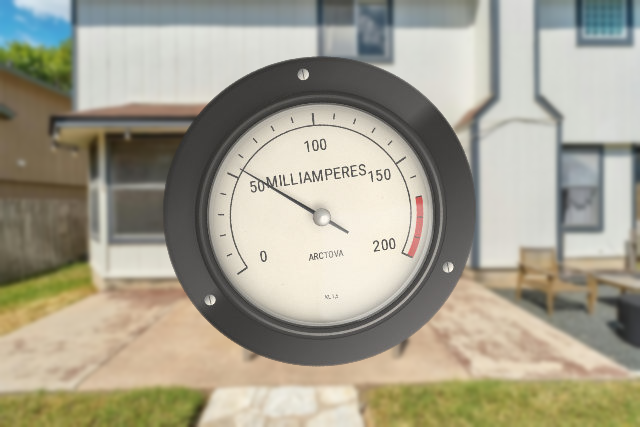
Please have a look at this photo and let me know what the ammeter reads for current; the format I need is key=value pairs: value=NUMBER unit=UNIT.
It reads value=55 unit=mA
